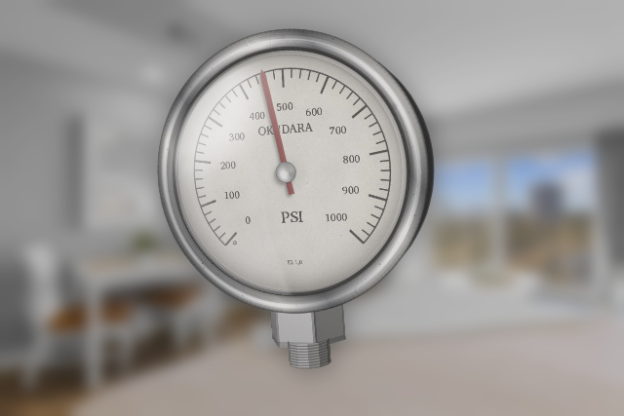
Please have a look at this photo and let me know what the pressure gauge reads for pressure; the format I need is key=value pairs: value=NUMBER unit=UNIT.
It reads value=460 unit=psi
